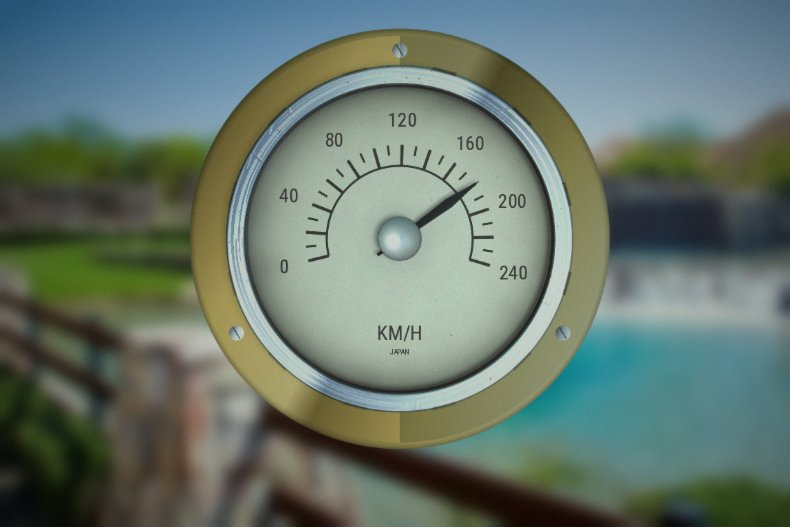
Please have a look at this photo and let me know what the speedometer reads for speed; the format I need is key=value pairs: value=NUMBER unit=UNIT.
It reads value=180 unit=km/h
